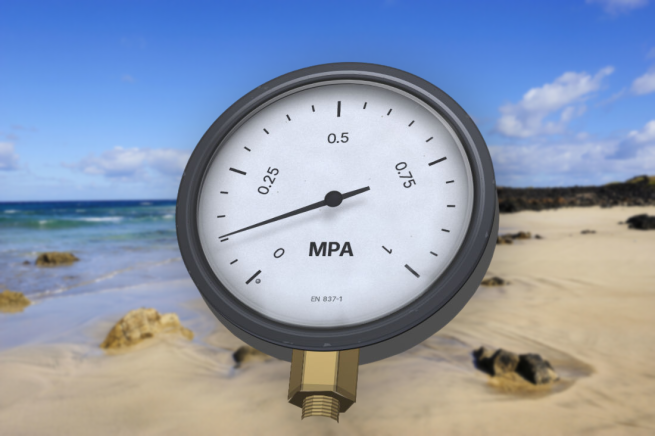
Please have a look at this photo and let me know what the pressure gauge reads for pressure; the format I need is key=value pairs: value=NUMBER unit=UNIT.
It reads value=0.1 unit=MPa
